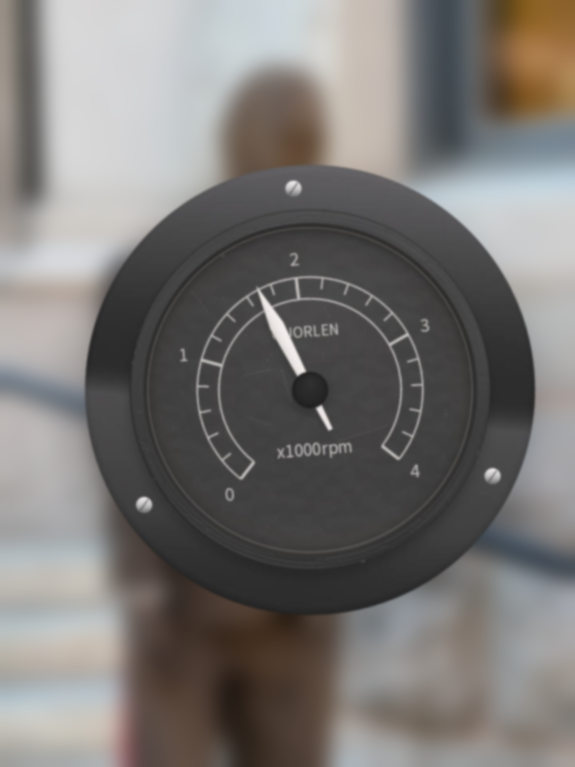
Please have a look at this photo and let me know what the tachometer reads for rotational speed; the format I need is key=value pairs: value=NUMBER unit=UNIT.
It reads value=1700 unit=rpm
